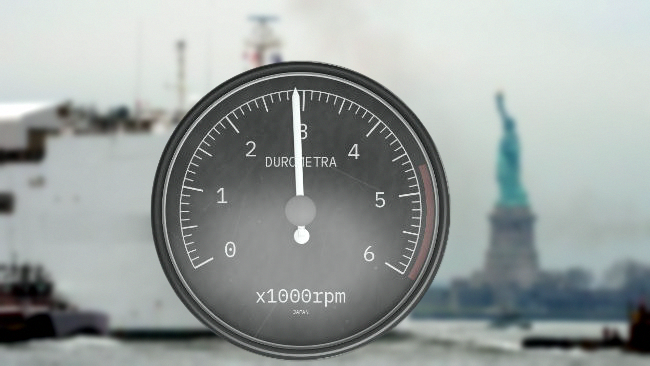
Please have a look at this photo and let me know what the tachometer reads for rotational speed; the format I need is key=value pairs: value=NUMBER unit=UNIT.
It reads value=2900 unit=rpm
